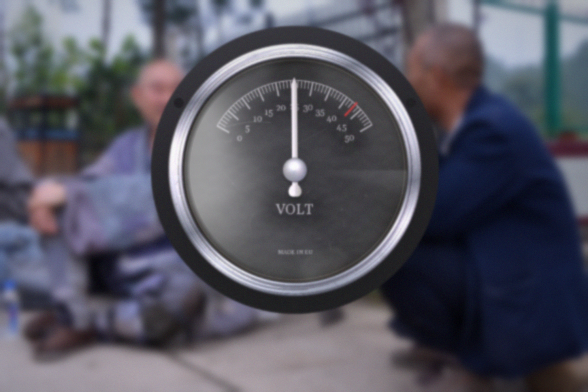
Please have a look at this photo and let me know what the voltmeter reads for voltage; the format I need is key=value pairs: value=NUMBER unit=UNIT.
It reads value=25 unit=V
